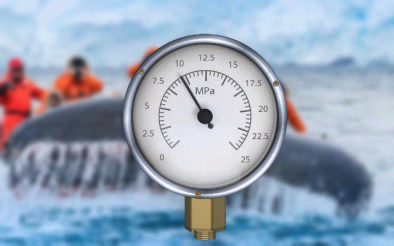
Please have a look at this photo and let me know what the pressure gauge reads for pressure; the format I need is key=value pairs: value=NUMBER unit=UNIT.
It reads value=9.5 unit=MPa
